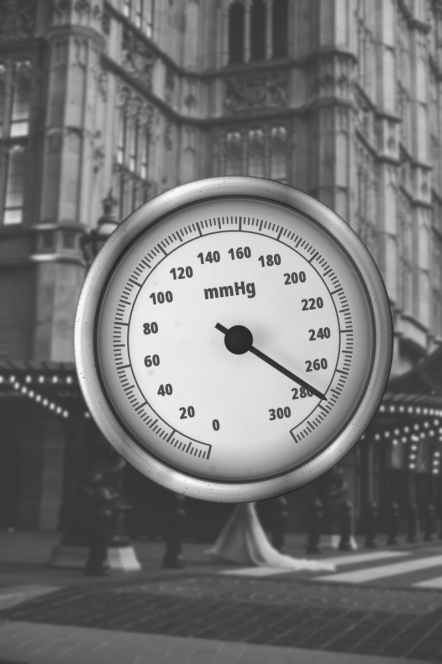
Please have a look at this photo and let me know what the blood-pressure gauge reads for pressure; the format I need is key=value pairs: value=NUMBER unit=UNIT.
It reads value=276 unit=mmHg
